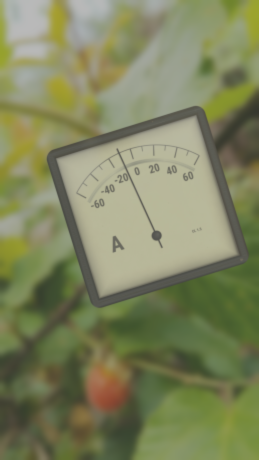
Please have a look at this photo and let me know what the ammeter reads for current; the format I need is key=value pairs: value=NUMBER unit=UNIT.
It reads value=-10 unit=A
